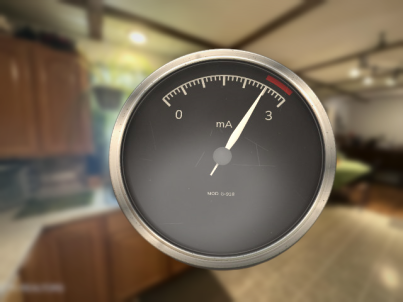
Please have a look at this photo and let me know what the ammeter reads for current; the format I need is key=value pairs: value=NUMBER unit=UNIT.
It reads value=2.5 unit=mA
